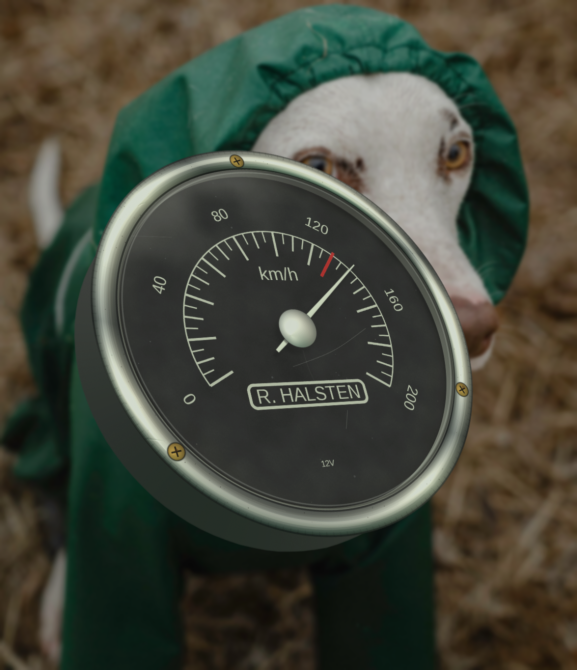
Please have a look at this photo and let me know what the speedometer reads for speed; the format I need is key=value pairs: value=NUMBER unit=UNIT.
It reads value=140 unit=km/h
